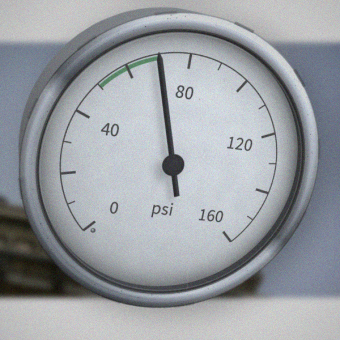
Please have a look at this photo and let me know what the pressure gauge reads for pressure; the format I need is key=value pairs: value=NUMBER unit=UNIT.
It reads value=70 unit=psi
